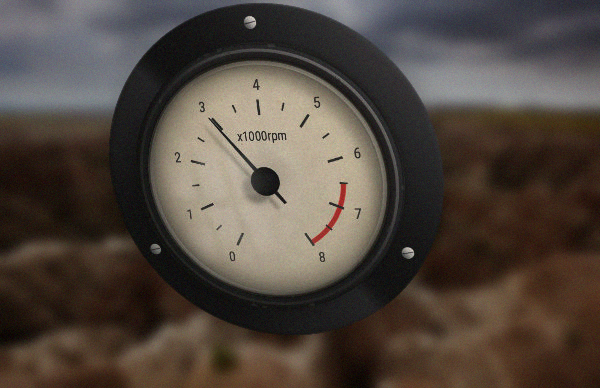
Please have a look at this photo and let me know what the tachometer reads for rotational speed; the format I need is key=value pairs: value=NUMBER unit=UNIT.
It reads value=3000 unit=rpm
